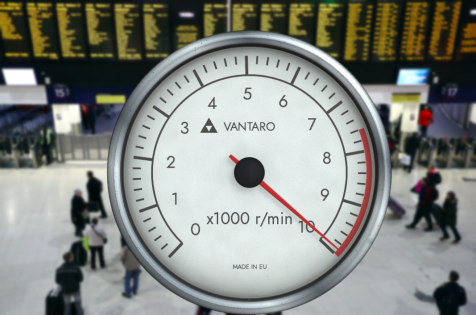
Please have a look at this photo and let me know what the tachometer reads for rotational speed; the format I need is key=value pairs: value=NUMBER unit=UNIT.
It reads value=9900 unit=rpm
